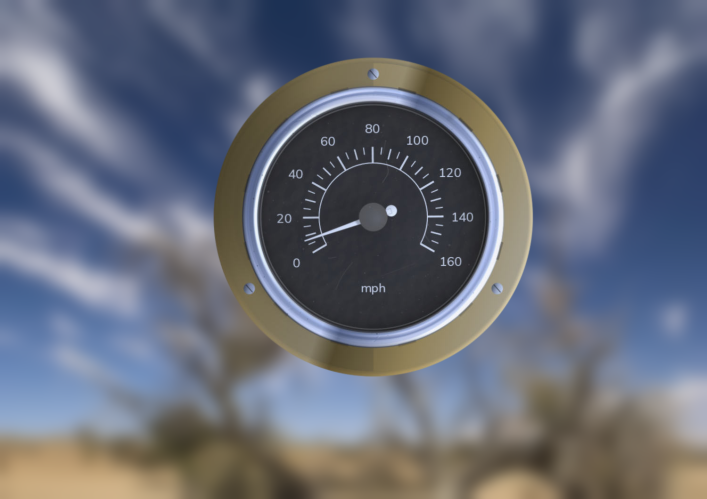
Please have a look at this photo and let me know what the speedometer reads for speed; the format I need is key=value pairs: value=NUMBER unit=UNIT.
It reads value=7.5 unit=mph
